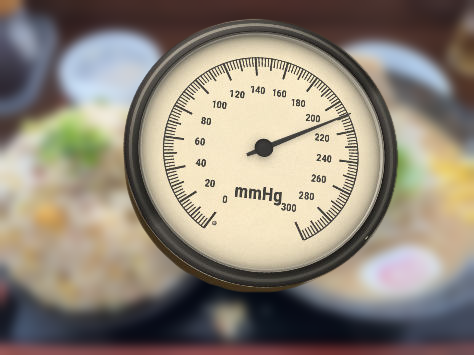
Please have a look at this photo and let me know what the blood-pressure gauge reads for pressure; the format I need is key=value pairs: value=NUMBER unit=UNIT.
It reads value=210 unit=mmHg
